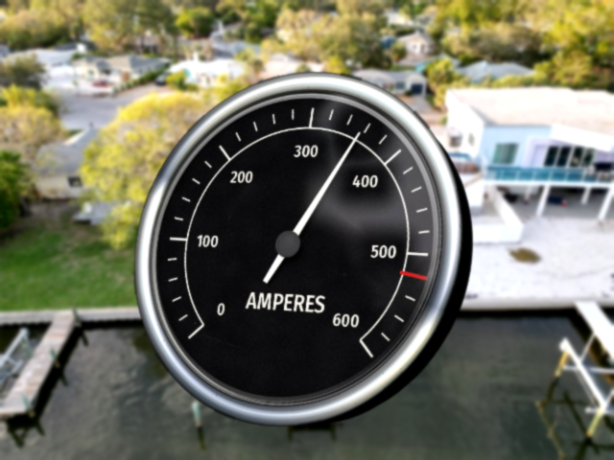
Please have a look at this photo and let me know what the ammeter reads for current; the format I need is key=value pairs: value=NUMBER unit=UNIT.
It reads value=360 unit=A
